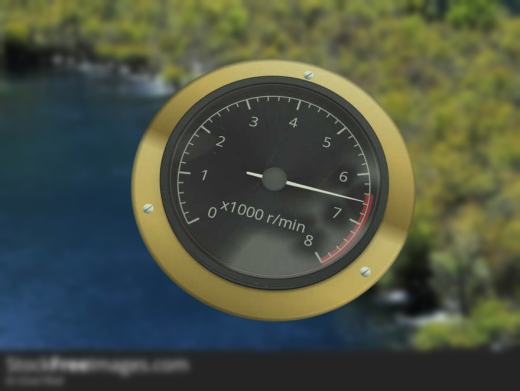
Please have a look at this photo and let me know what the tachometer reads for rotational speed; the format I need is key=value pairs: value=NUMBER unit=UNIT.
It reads value=6600 unit=rpm
